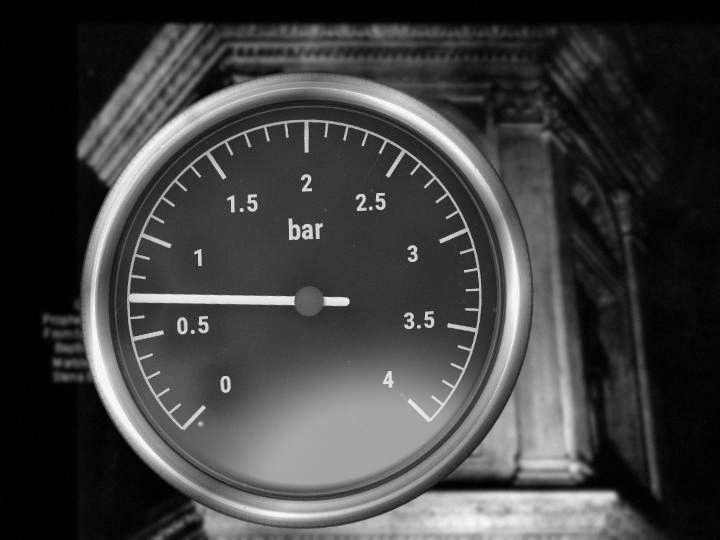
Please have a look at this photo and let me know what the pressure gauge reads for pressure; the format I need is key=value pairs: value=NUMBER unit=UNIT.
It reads value=0.7 unit=bar
